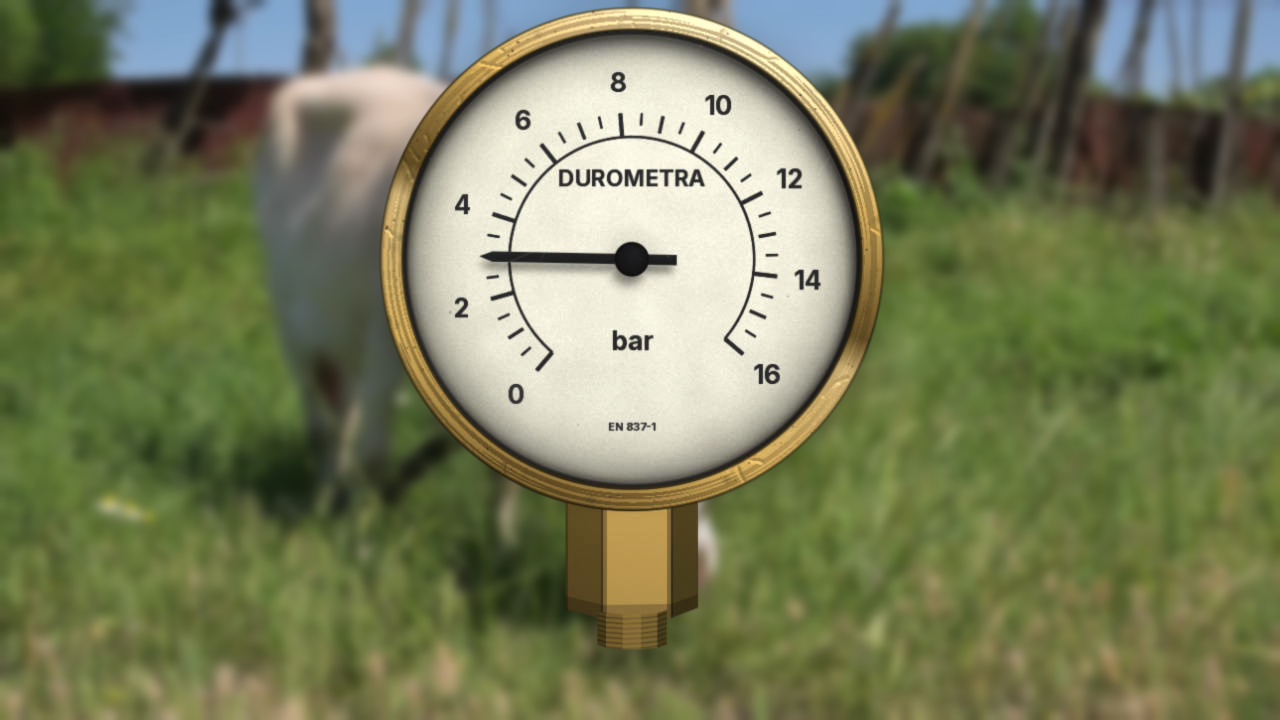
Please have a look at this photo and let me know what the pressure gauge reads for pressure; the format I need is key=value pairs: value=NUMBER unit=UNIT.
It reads value=3 unit=bar
